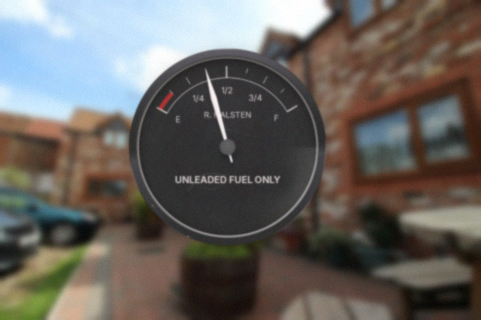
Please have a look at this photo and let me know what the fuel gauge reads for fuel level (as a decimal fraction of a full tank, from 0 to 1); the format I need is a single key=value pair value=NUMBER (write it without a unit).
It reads value=0.375
